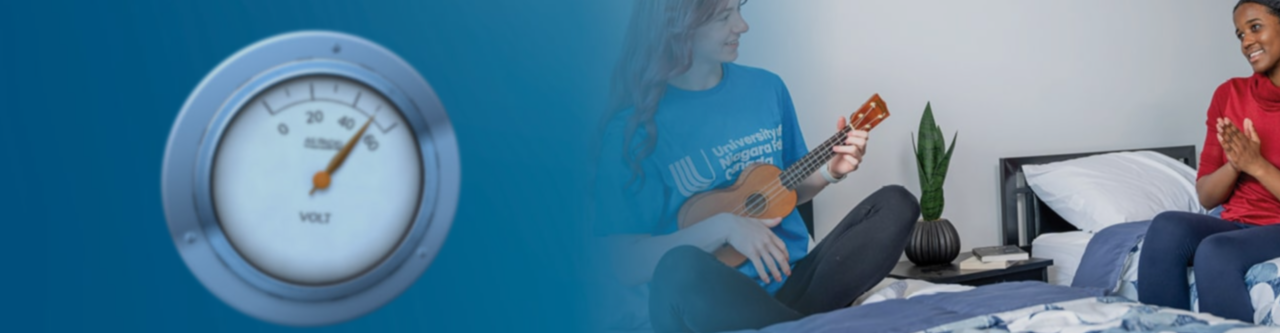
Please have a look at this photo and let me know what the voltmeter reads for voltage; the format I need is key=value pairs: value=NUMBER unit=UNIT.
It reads value=50 unit=V
